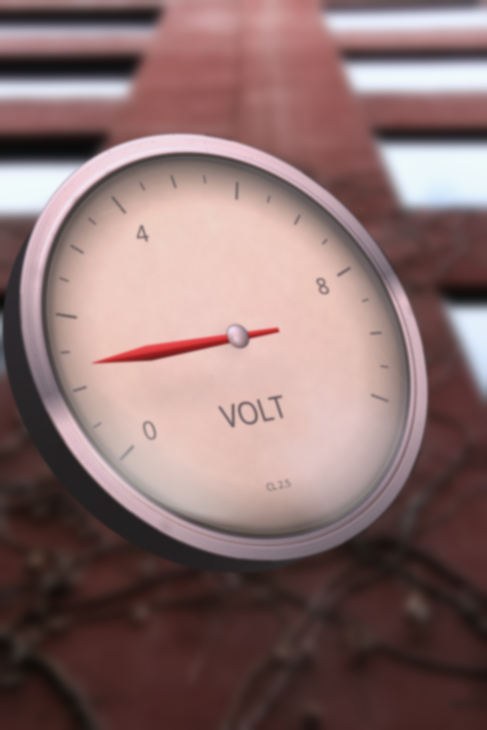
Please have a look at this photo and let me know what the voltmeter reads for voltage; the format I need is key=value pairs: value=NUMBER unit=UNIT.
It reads value=1.25 unit=V
